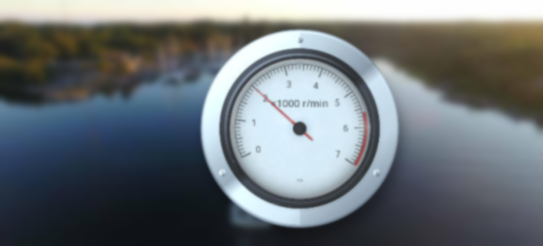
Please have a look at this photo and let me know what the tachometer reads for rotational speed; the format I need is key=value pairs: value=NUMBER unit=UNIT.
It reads value=2000 unit=rpm
